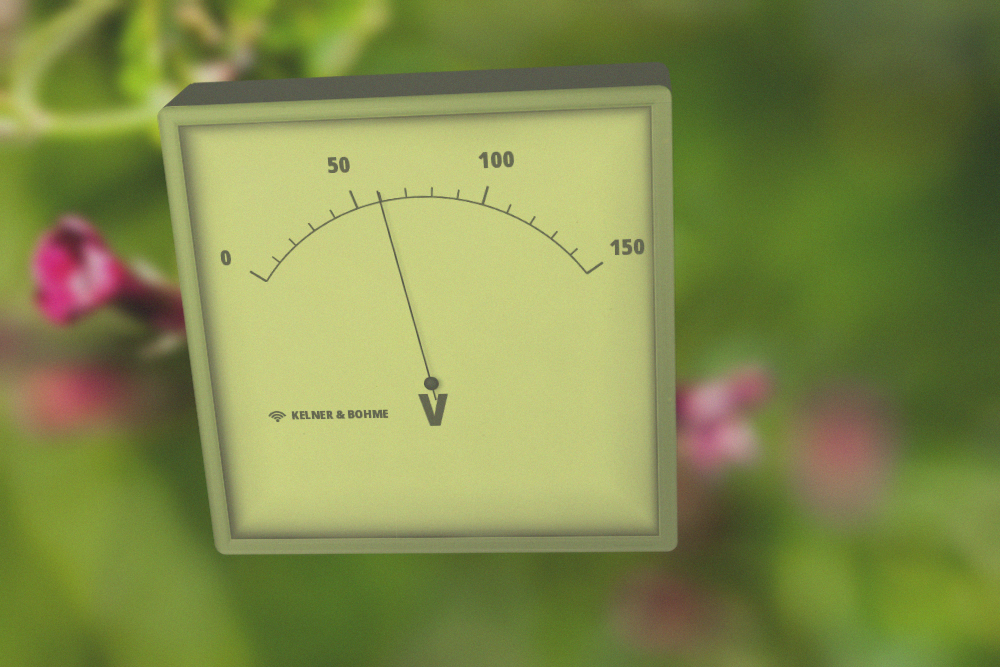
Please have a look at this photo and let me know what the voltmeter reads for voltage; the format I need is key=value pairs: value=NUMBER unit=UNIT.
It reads value=60 unit=V
